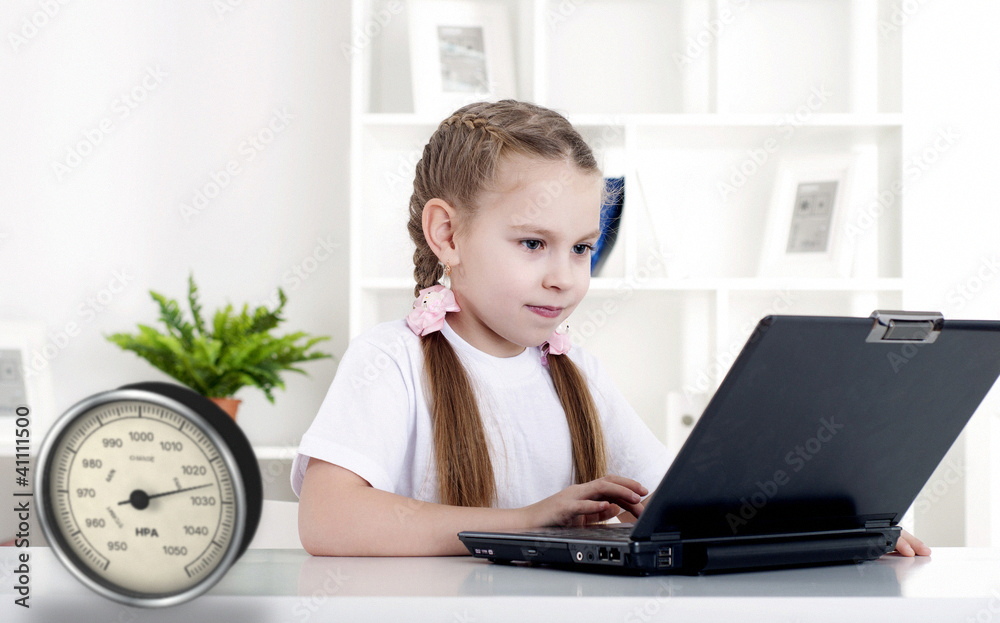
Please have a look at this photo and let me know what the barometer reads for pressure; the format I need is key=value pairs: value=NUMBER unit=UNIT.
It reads value=1025 unit=hPa
